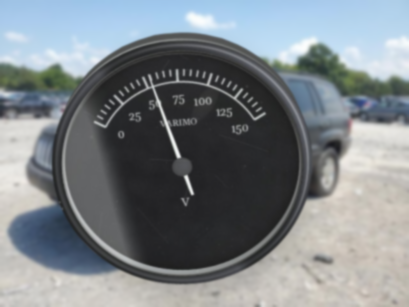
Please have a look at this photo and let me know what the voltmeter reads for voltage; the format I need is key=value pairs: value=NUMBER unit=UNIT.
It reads value=55 unit=V
